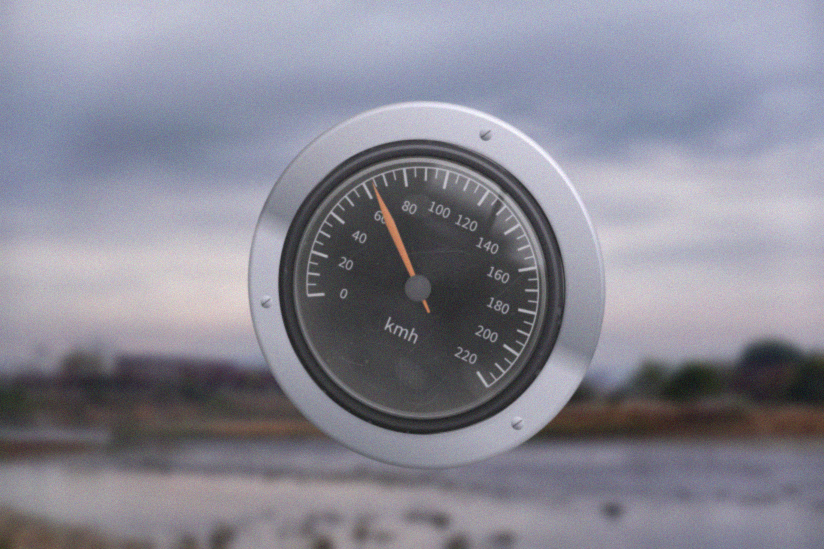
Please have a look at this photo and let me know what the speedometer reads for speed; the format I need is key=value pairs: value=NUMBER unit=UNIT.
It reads value=65 unit=km/h
